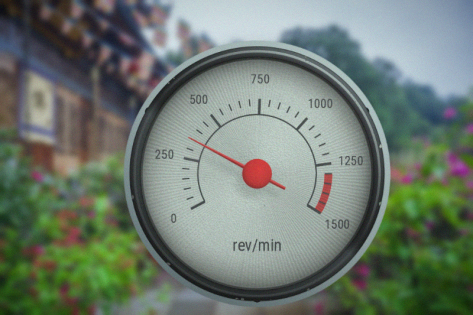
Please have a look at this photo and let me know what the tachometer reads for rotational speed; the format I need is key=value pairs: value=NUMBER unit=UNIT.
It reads value=350 unit=rpm
